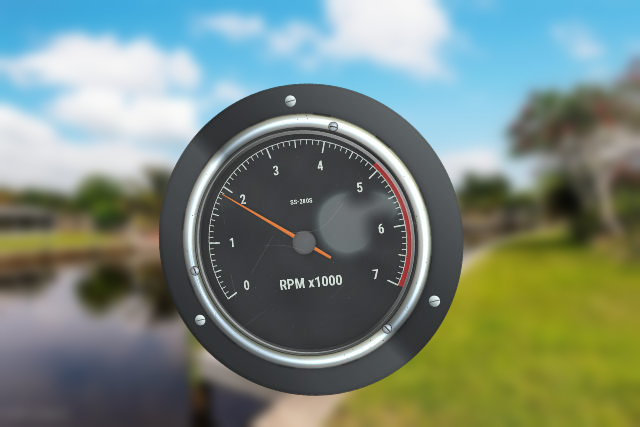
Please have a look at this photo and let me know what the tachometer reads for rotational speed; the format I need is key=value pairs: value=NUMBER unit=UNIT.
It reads value=1900 unit=rpm
